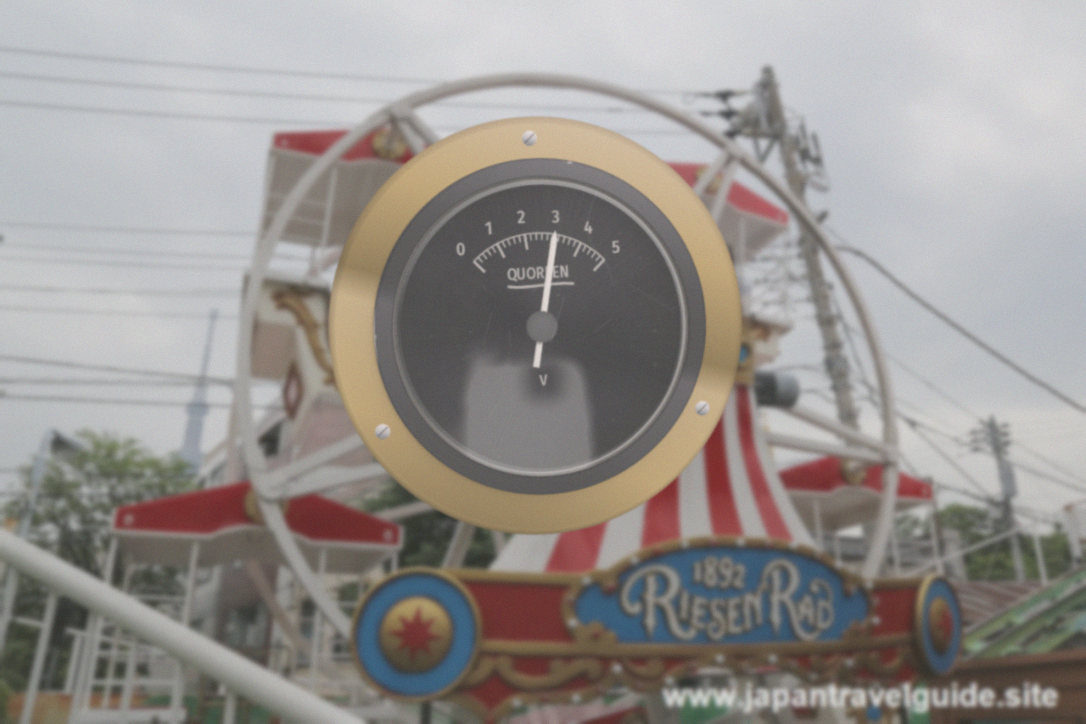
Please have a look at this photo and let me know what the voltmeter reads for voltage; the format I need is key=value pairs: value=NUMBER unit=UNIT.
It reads value=3 unit=V
